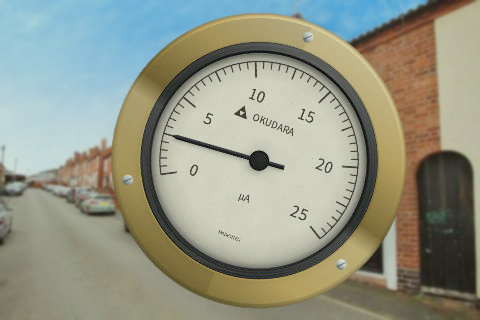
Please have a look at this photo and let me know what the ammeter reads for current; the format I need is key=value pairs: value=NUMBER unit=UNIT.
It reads value=2.5 unit=µA
